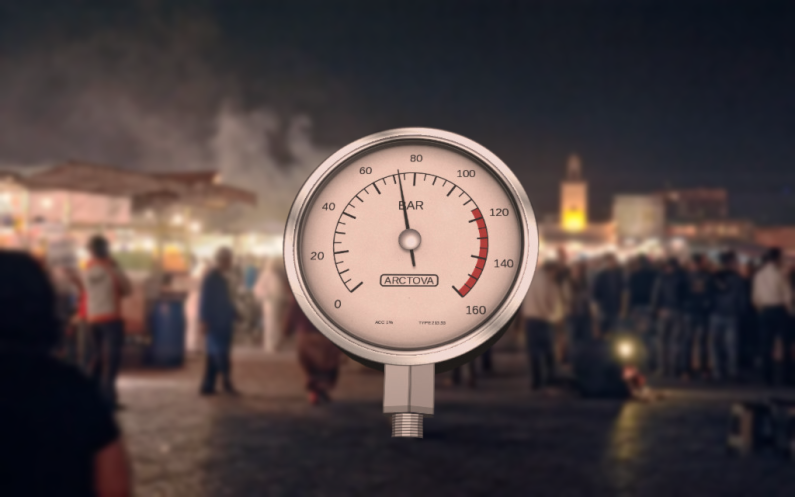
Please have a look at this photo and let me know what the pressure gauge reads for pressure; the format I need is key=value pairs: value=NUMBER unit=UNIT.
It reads value=72.5 unit=bar
